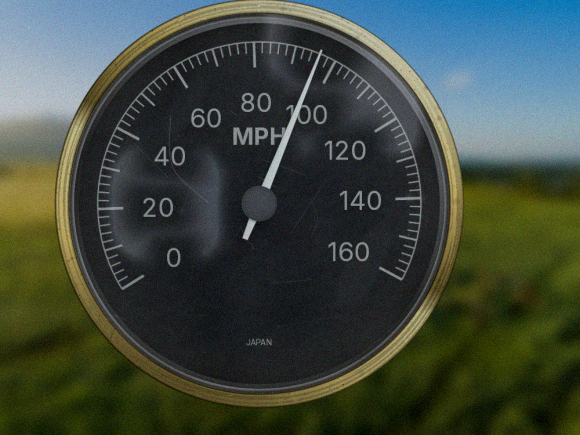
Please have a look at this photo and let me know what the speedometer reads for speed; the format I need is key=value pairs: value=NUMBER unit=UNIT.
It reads value=96 unit=mph
